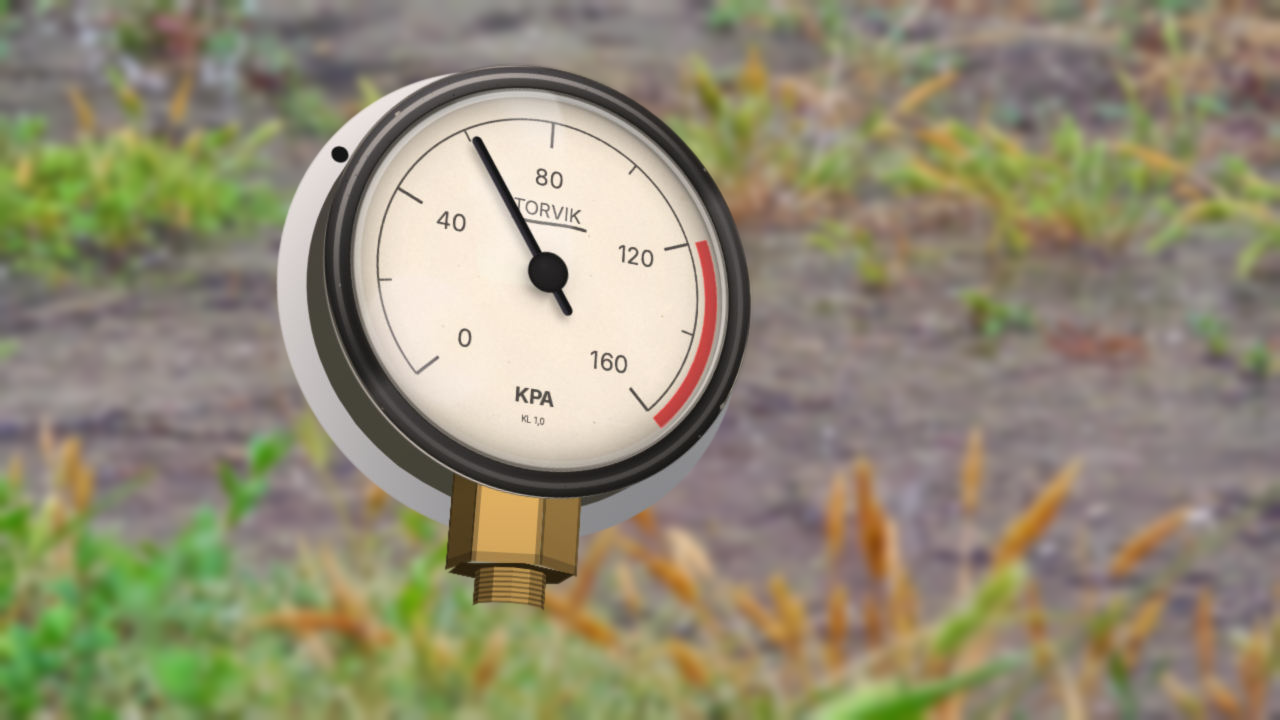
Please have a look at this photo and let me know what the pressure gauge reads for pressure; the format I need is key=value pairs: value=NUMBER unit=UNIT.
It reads value=60 unit=kPa
